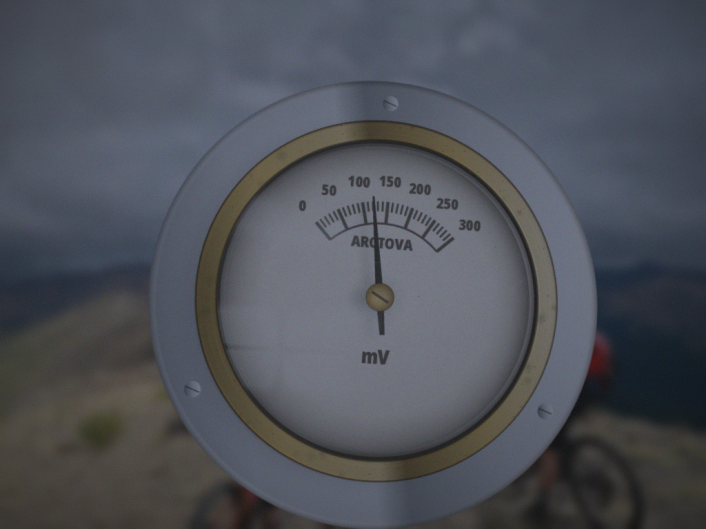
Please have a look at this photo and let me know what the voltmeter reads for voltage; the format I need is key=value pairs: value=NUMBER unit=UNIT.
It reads value=120 unit=mV
